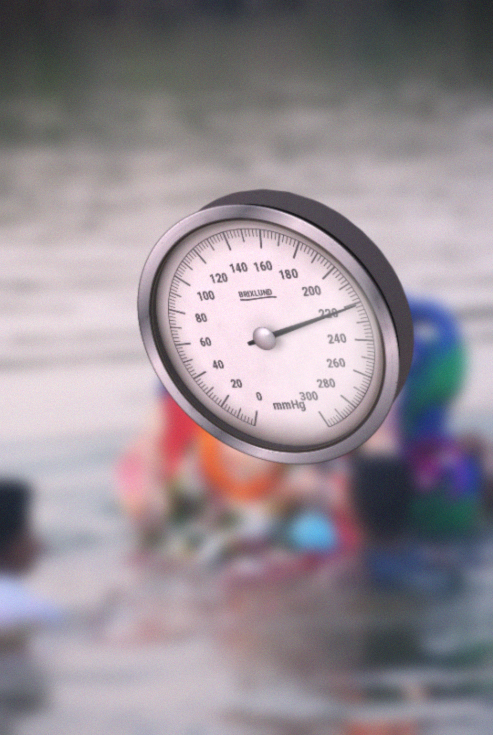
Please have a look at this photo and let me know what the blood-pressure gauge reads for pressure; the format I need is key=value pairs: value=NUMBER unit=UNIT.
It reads value=220 unit=mmHg
